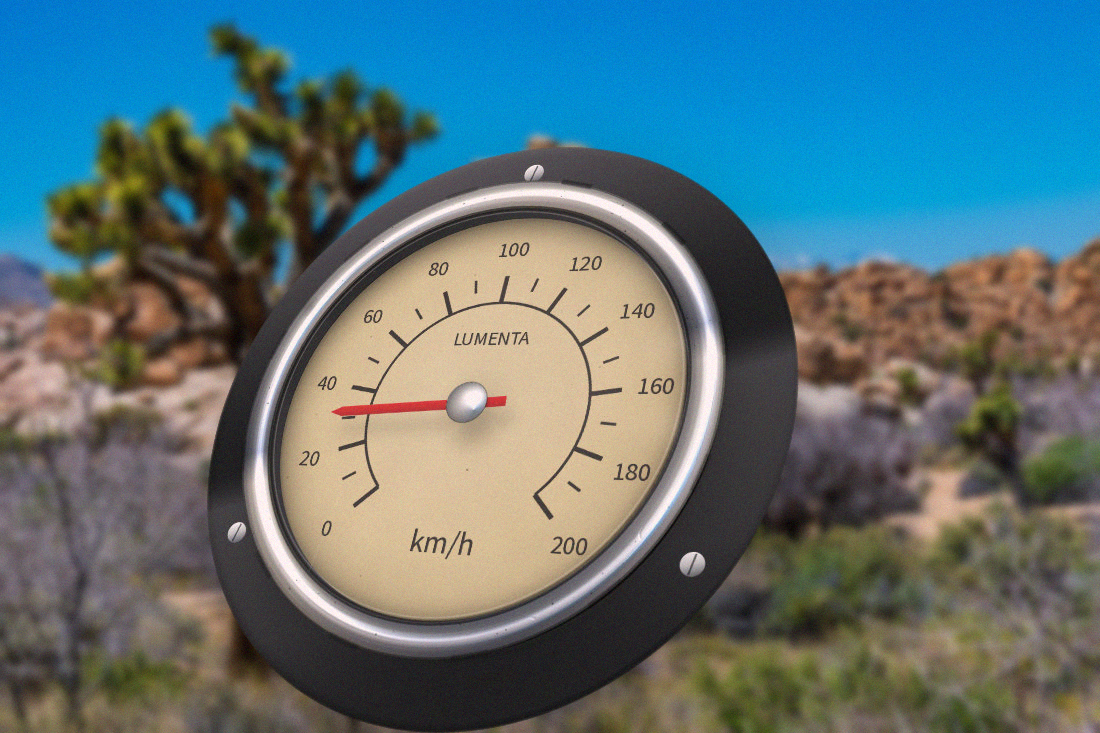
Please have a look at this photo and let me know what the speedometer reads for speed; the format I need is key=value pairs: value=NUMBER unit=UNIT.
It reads value=30 unit=km/h
